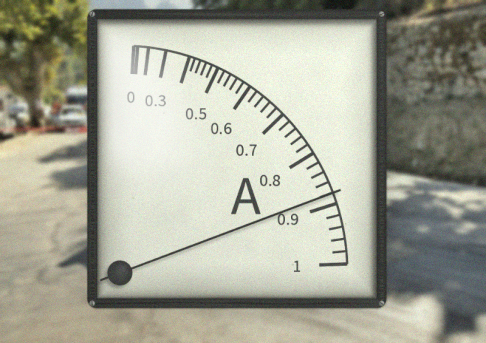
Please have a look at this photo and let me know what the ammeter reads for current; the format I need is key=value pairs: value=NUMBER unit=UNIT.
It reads value=0.88 unit=A
